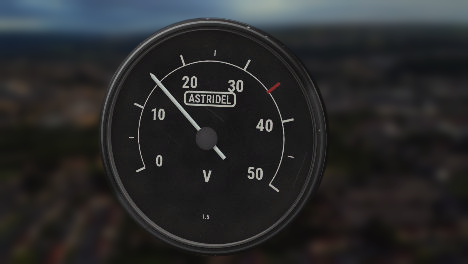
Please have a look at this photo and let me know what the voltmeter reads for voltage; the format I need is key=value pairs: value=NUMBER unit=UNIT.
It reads value=15 unit=V
